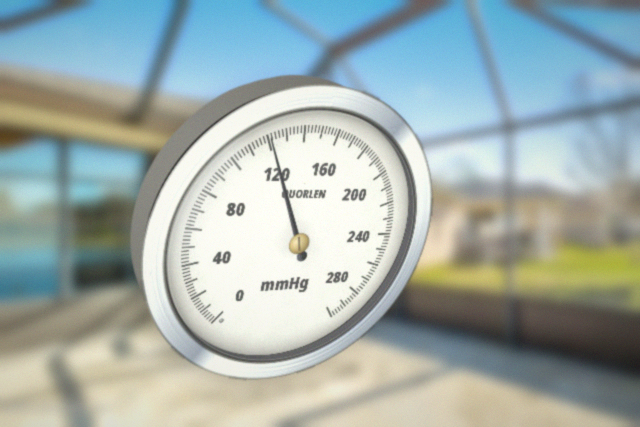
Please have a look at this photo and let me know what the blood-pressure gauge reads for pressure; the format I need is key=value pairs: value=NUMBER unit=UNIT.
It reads value=120 unit=mmHg
